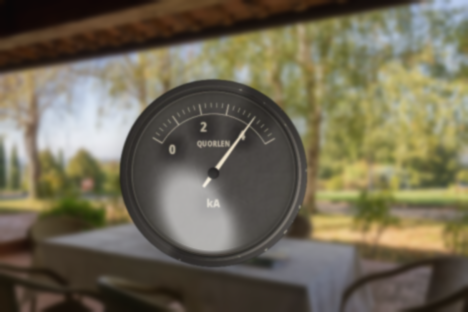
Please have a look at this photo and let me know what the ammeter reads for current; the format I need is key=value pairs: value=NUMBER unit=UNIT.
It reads value=4 unit=kA
